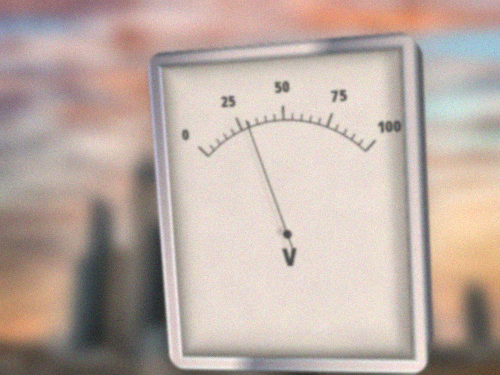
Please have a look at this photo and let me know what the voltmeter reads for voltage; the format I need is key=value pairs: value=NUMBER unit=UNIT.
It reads value=30 unit=V
